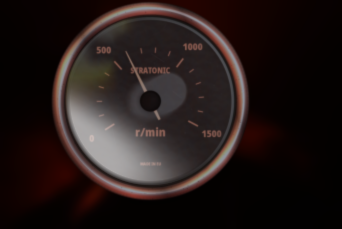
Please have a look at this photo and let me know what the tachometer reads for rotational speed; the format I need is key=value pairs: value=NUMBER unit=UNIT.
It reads value=600 unit=rpm
